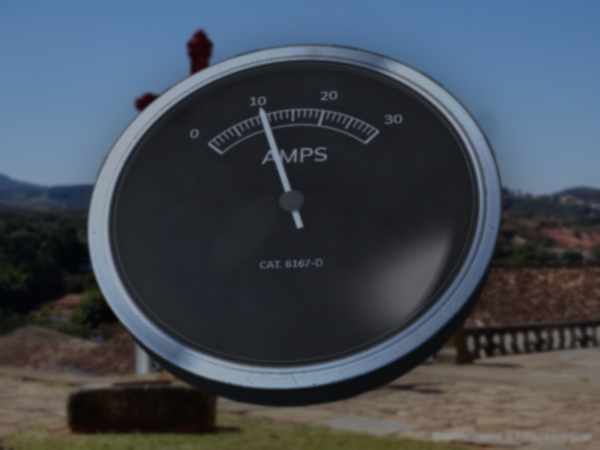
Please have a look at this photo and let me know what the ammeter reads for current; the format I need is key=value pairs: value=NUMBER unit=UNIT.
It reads value=10 unit=A
